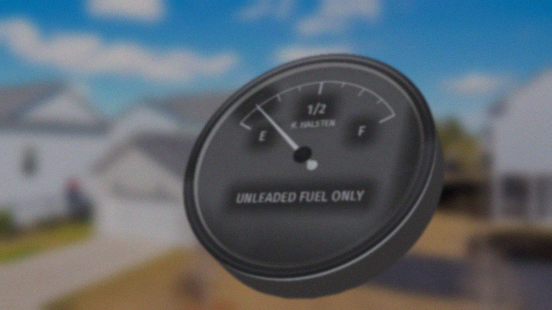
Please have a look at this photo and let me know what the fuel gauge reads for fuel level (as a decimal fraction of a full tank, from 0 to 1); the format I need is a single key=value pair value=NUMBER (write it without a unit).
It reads value=0.125
